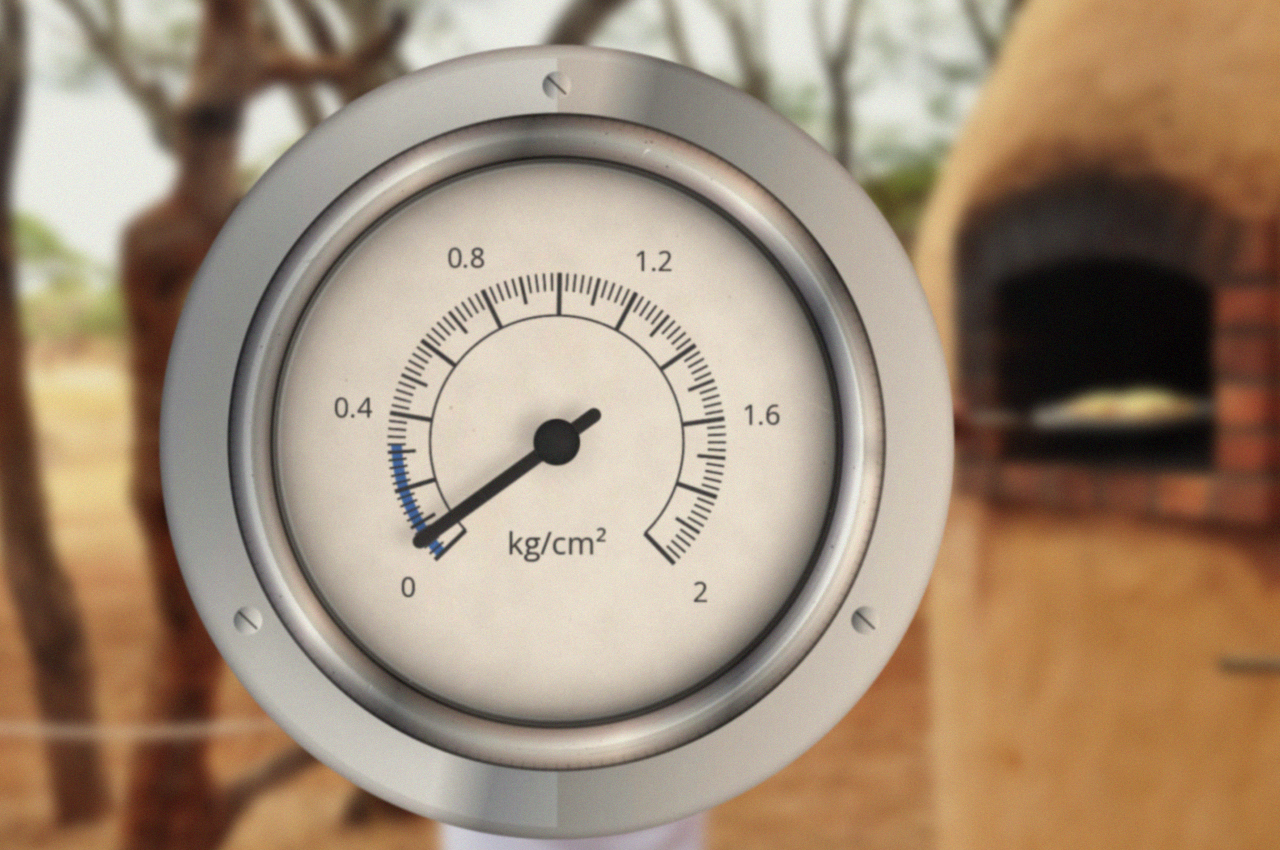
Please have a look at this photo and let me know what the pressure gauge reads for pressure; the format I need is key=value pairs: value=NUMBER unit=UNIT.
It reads value=0.06 unit=kg/cm²
